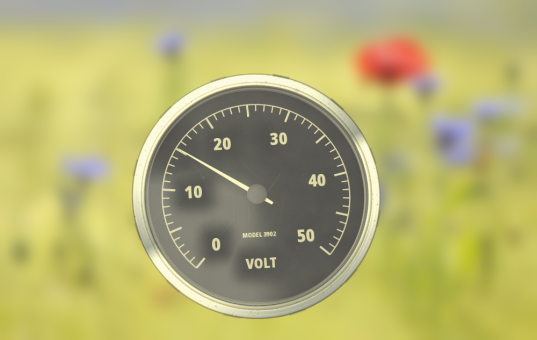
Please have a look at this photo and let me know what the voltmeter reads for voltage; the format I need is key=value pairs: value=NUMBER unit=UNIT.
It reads value=15 unit=V
